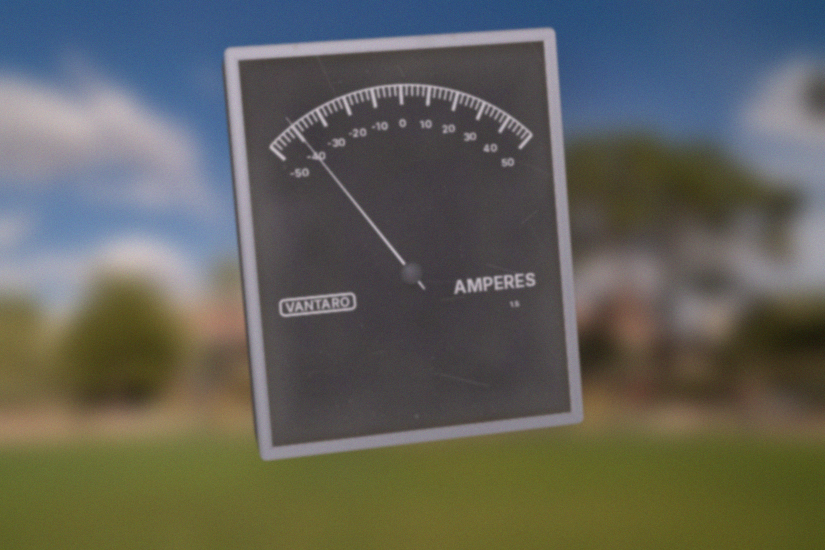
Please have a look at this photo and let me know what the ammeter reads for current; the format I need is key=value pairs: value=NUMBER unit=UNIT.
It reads value=-40 unit=A
